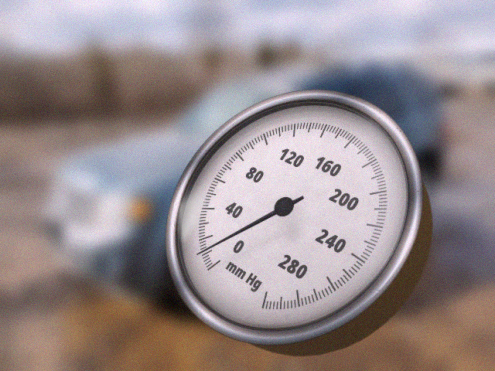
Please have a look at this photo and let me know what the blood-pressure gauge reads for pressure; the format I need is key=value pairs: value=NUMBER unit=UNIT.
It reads value=10 unit=mmHg
